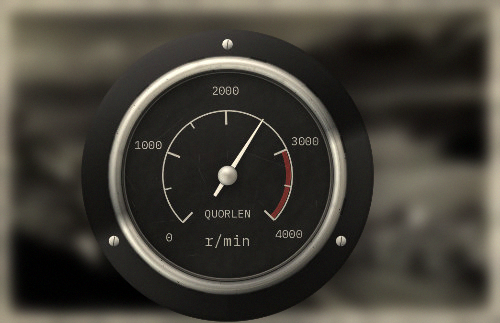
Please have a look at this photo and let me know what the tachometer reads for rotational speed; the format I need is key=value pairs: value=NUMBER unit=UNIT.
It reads value=2500 unit=rpm
